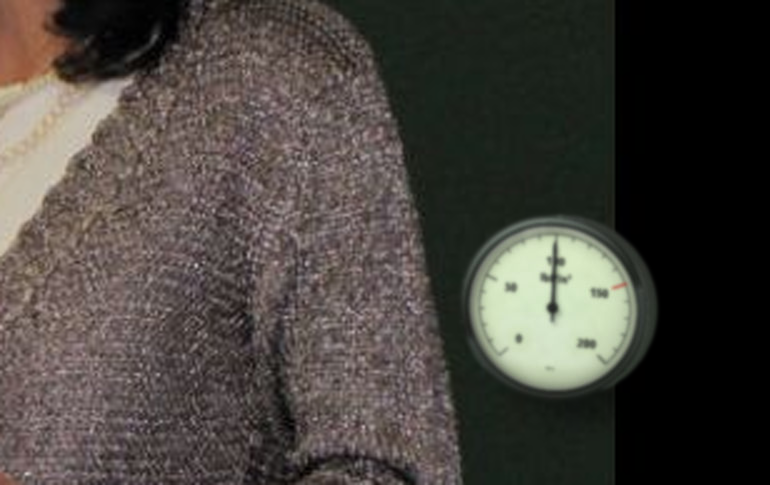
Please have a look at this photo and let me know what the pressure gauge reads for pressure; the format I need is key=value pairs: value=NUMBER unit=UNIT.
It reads value=100 unit=psi
